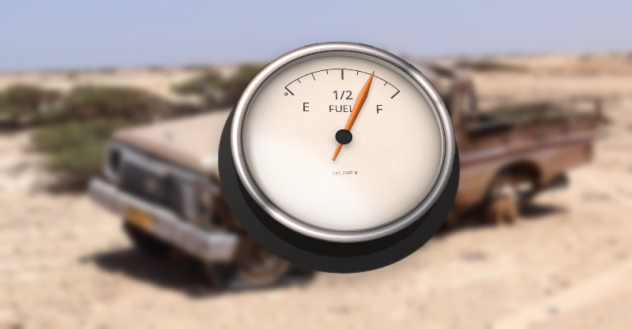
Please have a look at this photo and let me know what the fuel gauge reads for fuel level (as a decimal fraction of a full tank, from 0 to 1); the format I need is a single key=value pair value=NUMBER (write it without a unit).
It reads value=0.75
